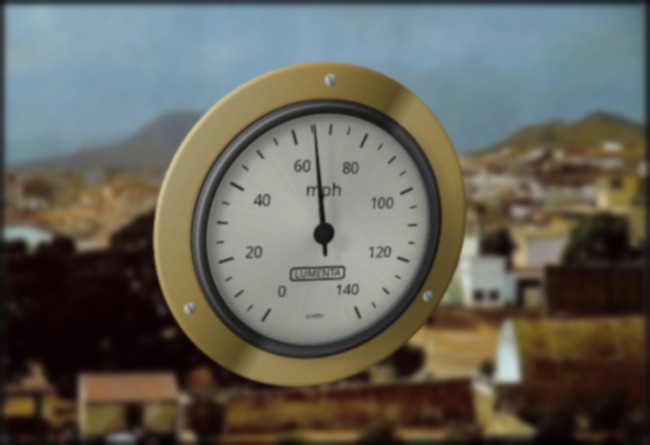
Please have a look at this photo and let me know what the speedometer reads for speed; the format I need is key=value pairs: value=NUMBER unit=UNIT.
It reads value=65 unit=mph
